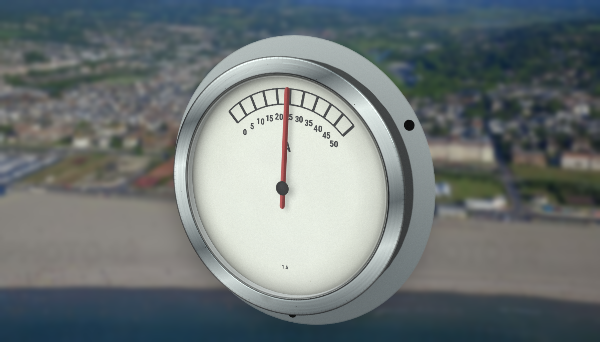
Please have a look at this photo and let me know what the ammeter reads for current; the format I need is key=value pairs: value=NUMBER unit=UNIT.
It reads value=25 unit=A
